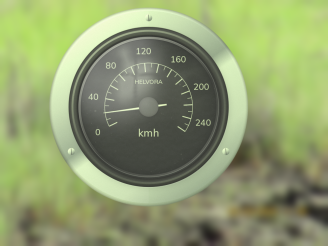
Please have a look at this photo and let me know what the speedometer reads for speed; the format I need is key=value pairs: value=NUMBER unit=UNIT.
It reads value=20 unit=km/h
